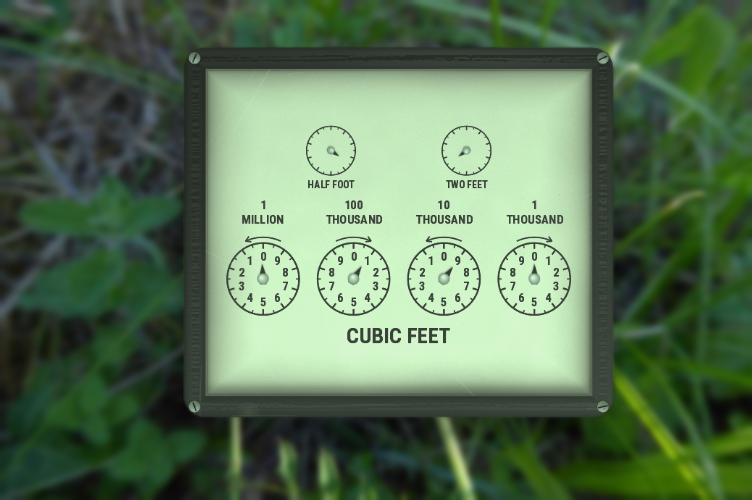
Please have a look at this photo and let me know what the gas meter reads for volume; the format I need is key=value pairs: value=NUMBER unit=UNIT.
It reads value=9000 unit=ft³
